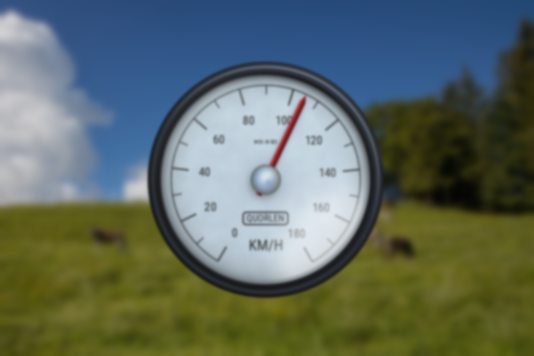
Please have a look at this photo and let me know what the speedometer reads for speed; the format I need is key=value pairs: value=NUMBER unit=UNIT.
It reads value=105 unit=km/h
